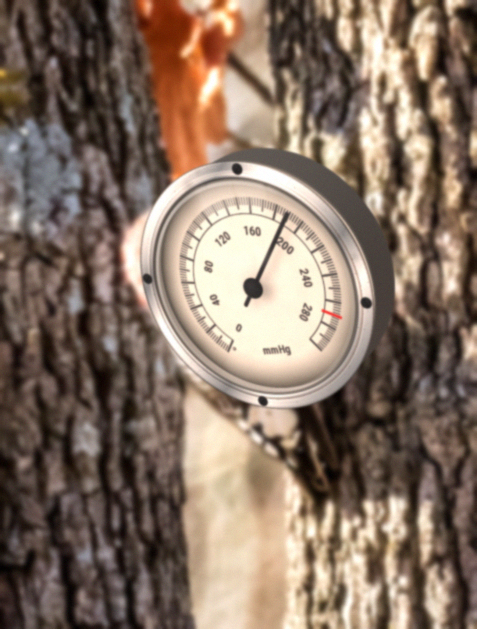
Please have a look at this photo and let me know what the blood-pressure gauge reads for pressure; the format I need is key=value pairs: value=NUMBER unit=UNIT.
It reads value=190 unit=mmHg
